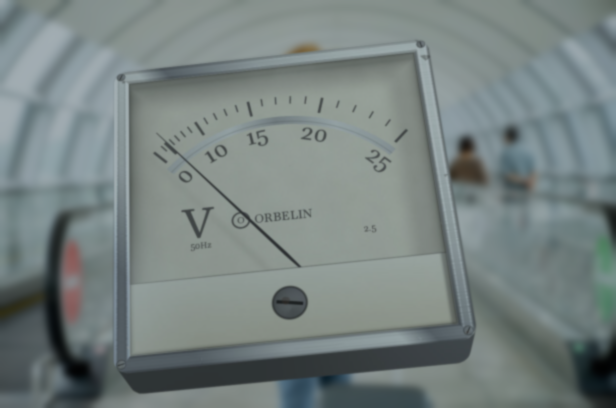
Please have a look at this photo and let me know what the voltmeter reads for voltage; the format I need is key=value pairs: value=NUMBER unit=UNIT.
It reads value=5 unit=V
